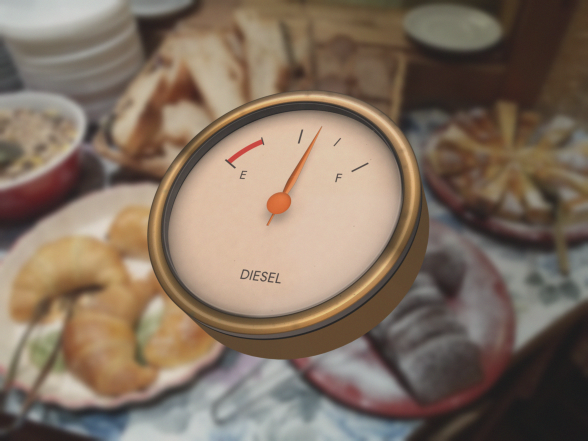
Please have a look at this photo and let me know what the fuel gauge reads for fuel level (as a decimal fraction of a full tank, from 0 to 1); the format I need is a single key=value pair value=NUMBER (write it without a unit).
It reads value=0.625
